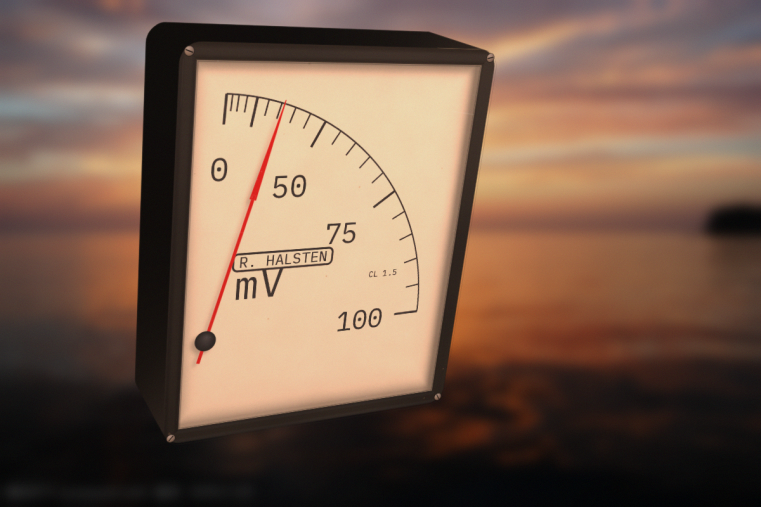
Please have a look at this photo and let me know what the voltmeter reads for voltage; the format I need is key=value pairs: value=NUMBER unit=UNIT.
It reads value=35 unit=mV
